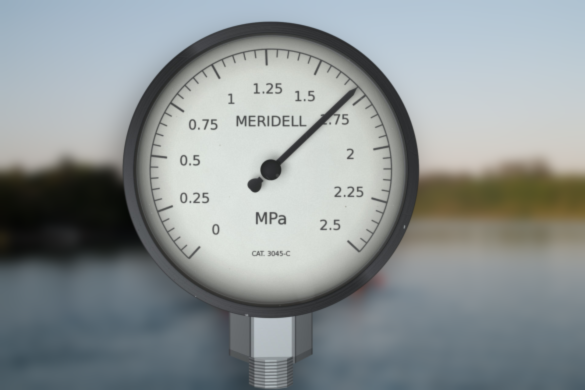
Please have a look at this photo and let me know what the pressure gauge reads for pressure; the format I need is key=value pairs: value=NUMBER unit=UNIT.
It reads value=1.7 unit=MPa
